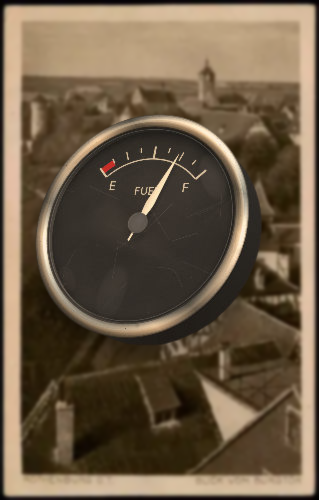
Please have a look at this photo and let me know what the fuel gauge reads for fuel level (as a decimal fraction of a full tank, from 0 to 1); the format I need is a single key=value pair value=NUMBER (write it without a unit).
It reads value=0.75
